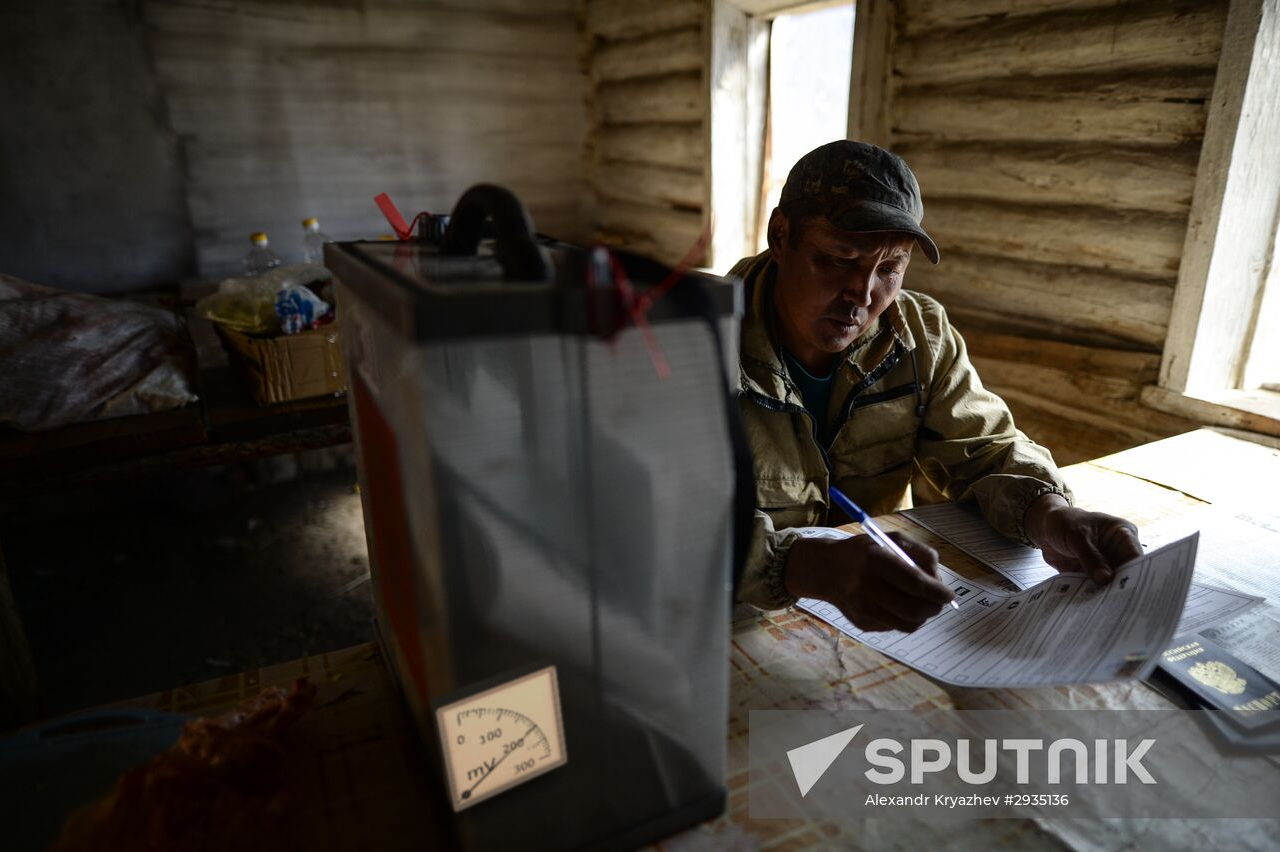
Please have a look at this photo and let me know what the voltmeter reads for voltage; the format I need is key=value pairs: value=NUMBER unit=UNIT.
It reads value=200 unit=mV
